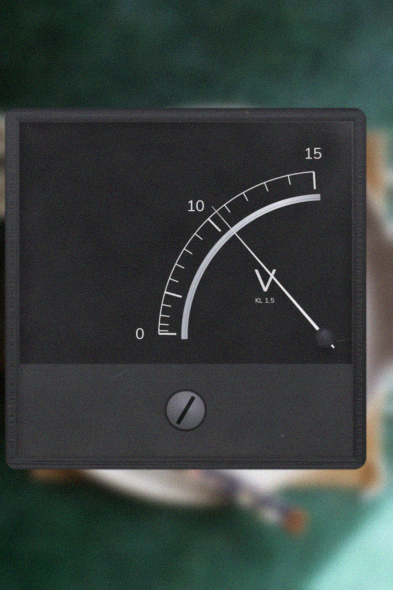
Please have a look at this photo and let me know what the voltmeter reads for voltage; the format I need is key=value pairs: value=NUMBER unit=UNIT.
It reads value=10.5 unit=V
